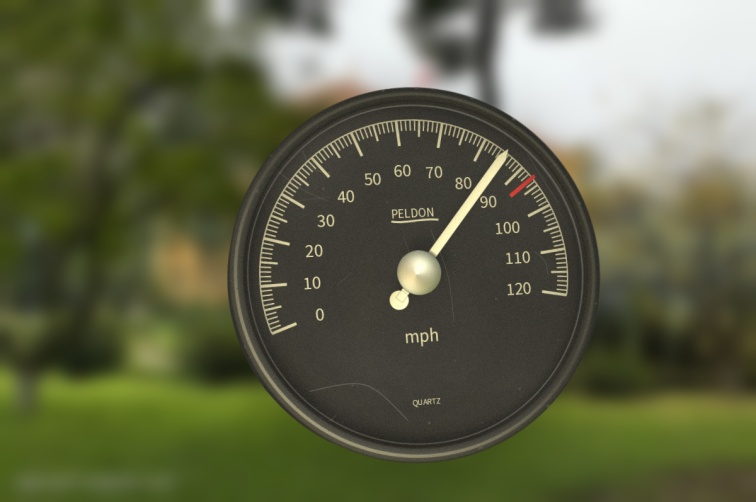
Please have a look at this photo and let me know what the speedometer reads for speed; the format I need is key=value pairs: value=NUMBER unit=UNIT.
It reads value=85 unit=mph
